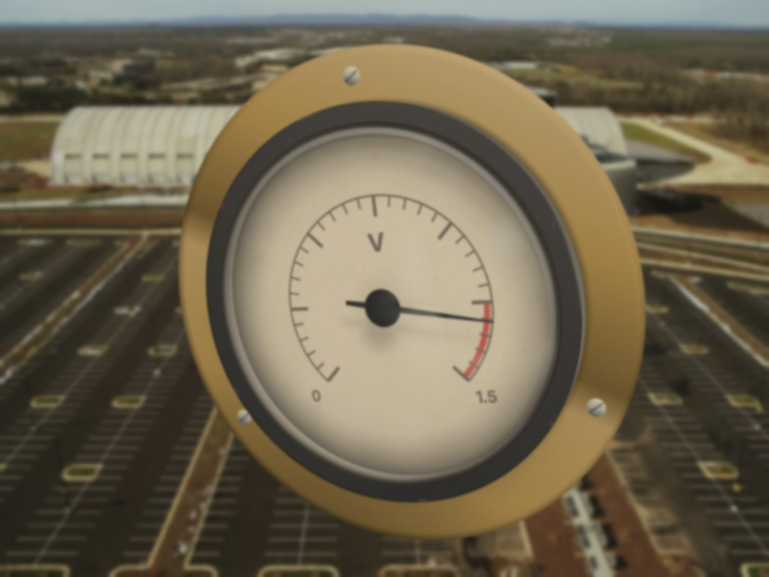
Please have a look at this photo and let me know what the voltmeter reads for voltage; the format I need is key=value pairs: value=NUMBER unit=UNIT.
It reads value=1.3 unit=V
